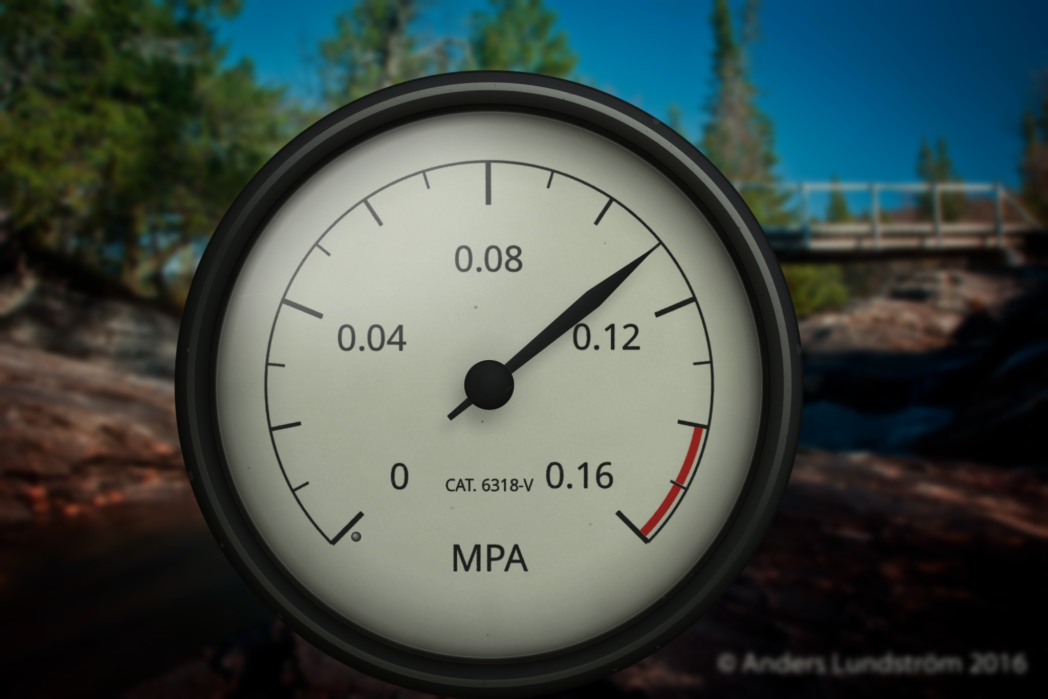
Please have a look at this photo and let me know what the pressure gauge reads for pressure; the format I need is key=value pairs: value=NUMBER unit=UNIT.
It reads value=0.11 unit=MPa
